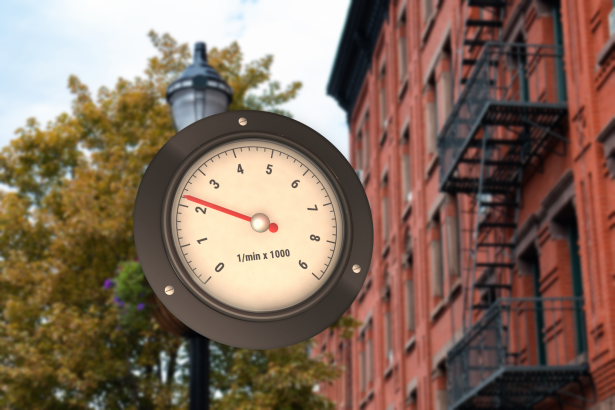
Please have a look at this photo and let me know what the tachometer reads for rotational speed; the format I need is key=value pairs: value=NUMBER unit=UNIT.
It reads value=2200 unit=rpm
